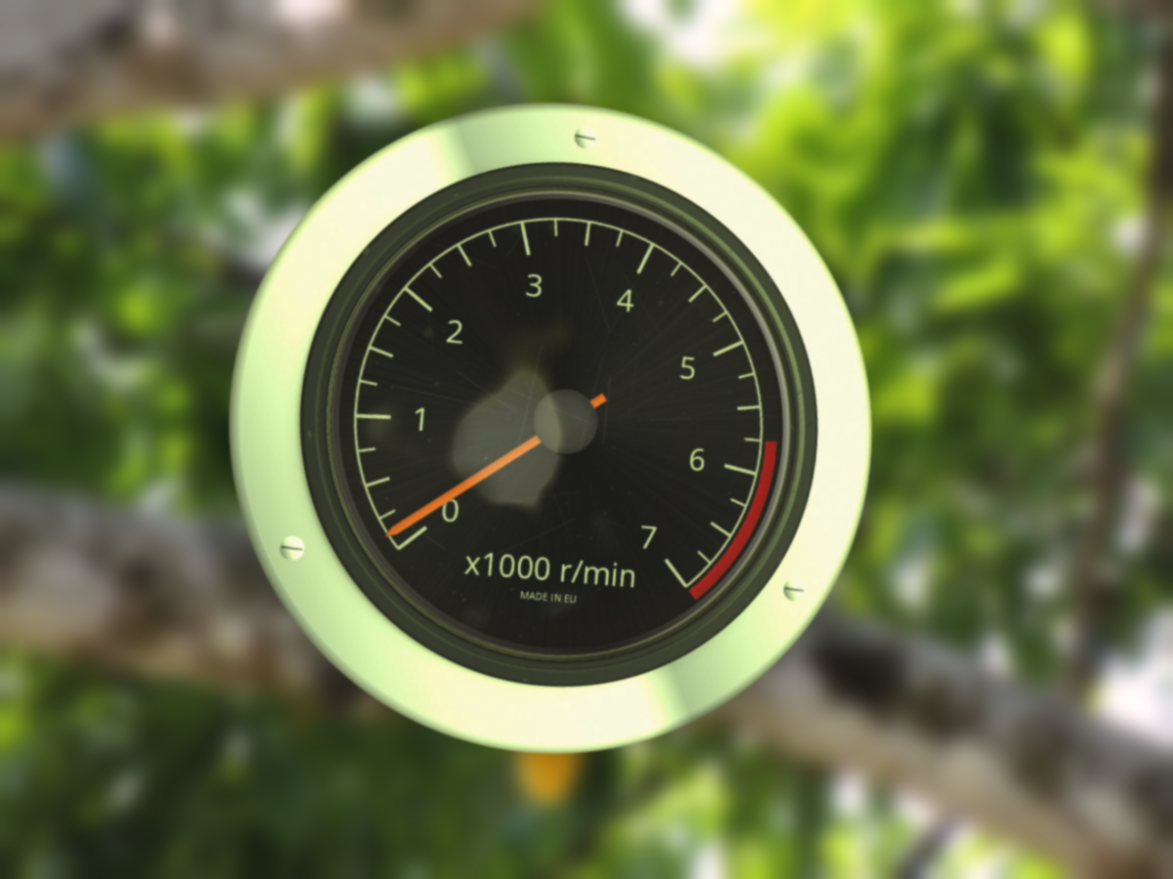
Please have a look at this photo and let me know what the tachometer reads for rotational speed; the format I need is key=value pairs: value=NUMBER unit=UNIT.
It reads value=125 unit=rpm
